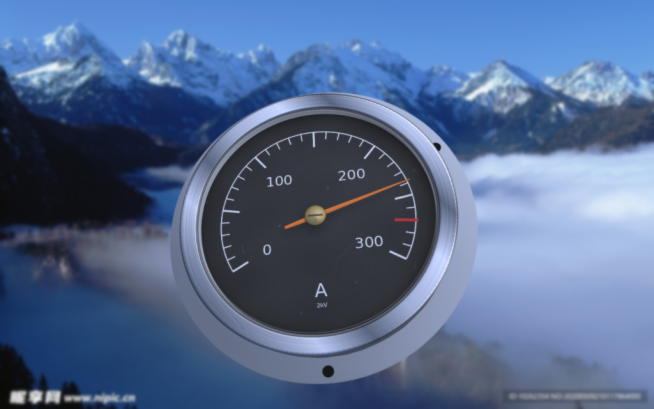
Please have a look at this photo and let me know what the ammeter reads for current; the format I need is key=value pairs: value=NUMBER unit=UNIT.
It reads value=240 unit=A
